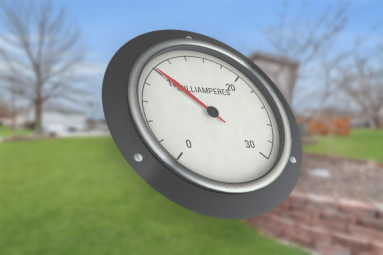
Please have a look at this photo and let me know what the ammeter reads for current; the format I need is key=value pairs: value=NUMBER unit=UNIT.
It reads value=10 unit=mA
